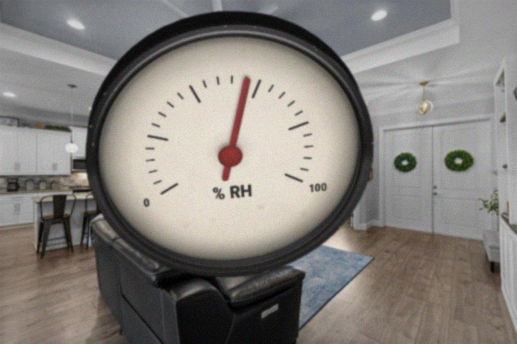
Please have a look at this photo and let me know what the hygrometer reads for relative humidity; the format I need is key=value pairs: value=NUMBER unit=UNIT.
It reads value=56 unit=%
